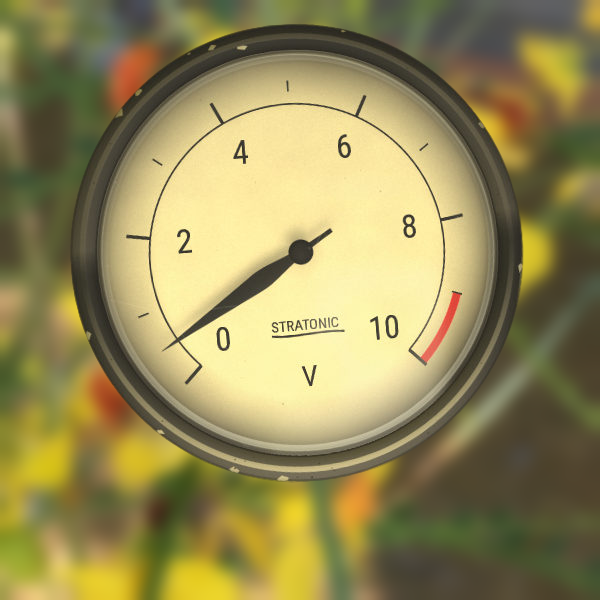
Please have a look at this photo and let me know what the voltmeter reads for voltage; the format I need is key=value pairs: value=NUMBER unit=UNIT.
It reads value=0.5 unit=V
